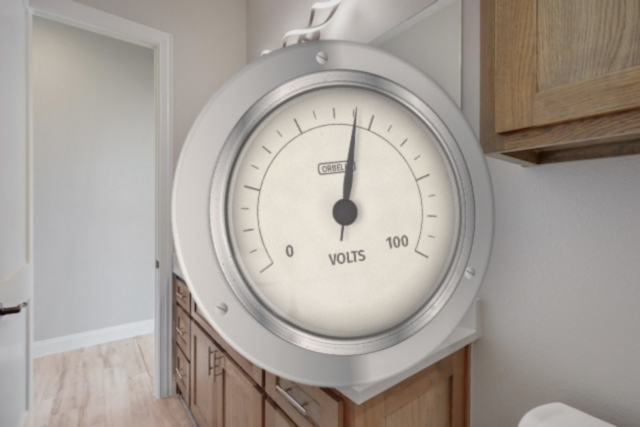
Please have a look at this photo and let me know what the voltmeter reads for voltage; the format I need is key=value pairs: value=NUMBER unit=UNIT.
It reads value=55 unit=V
